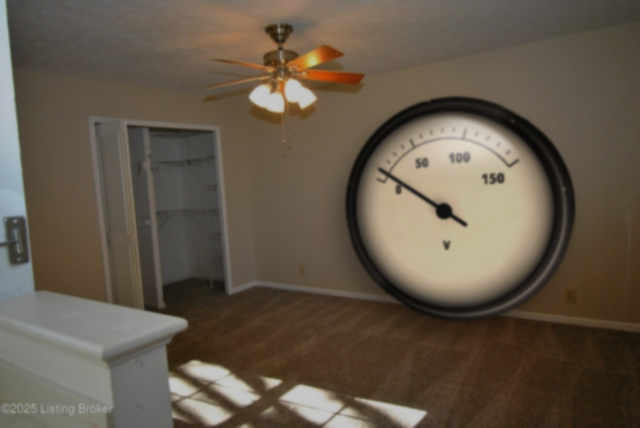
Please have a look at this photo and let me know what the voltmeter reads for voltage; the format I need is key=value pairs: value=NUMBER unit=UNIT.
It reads value=10 unit=V
